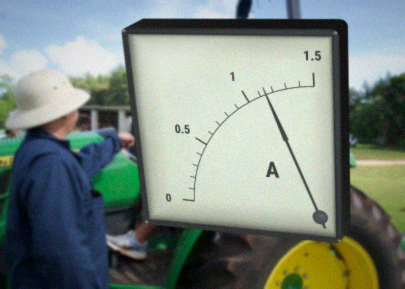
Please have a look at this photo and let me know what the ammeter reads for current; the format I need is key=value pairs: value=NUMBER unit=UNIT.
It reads value=1.15 unit=A
